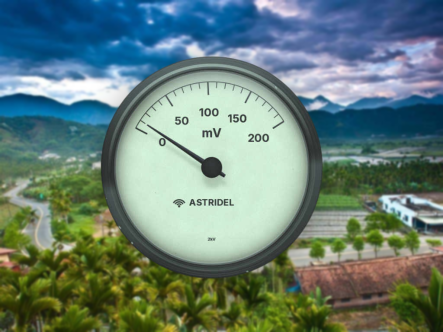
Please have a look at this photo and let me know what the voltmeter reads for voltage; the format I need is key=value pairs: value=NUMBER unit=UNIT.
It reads value=10 unit=mV
